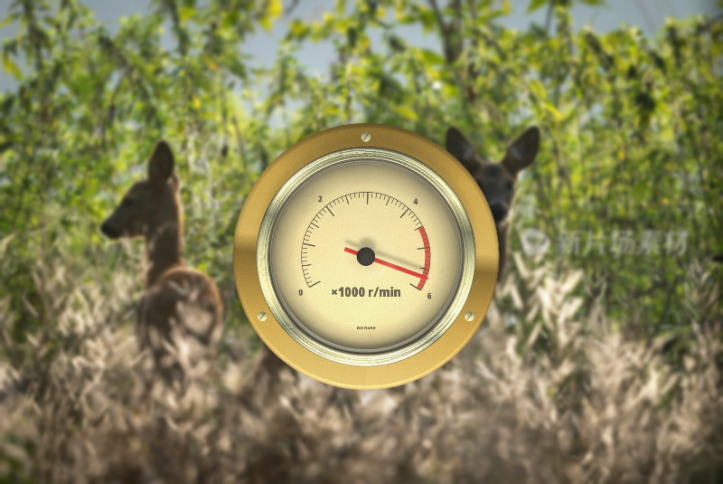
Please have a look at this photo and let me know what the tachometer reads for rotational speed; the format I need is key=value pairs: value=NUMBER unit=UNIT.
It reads value=5700 unit=rpm
